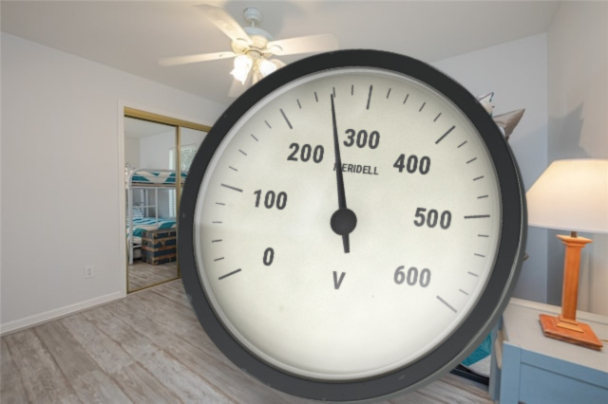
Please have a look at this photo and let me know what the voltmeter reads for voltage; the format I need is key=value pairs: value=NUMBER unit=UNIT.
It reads value=260 unit=V
